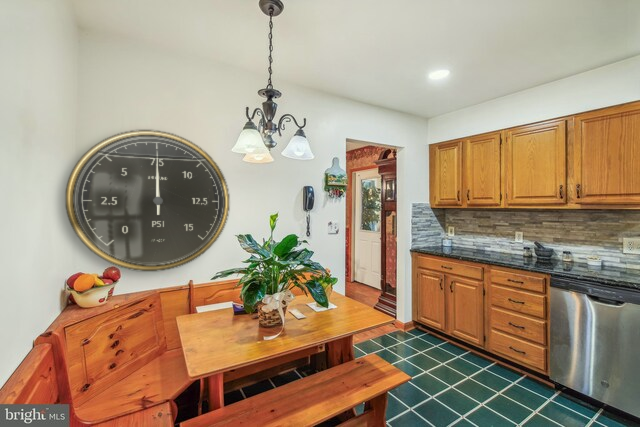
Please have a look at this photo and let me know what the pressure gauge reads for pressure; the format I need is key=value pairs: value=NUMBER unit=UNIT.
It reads value=7.5 unit=psi
